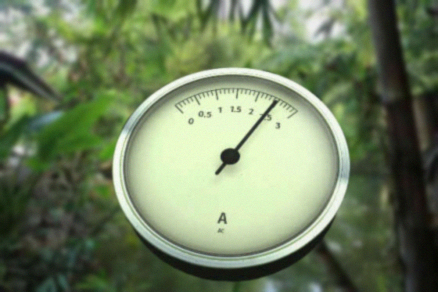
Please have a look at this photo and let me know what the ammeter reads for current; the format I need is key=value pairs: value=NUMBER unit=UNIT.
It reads value=2.5 unit=A
